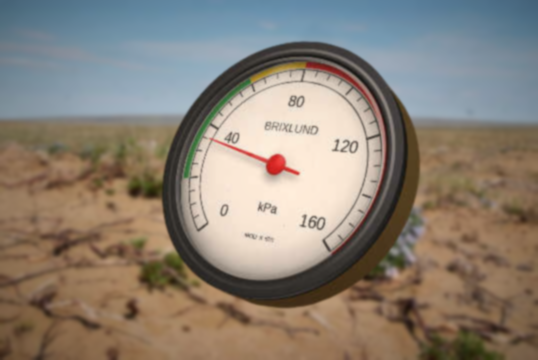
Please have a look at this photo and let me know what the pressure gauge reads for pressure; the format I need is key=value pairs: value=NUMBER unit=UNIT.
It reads value=35 unit=kPa
